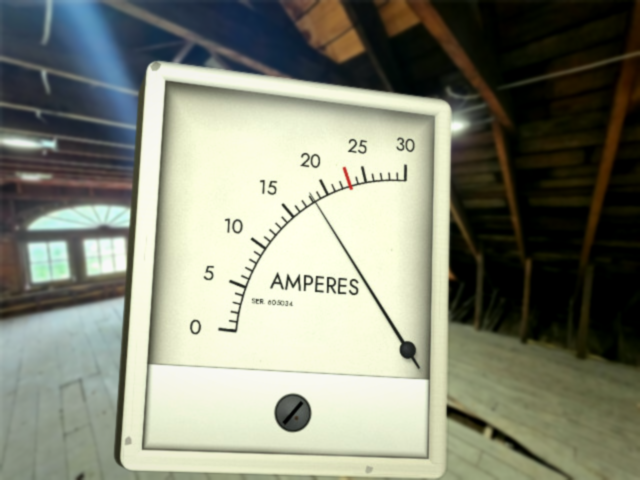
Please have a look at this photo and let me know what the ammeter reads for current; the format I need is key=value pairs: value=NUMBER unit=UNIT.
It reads value=18 unit=A
